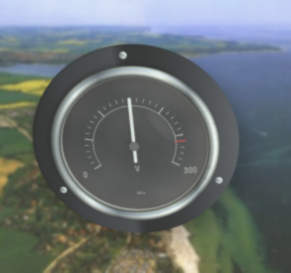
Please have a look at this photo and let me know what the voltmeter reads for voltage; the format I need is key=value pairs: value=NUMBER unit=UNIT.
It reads value=150 unit=V
